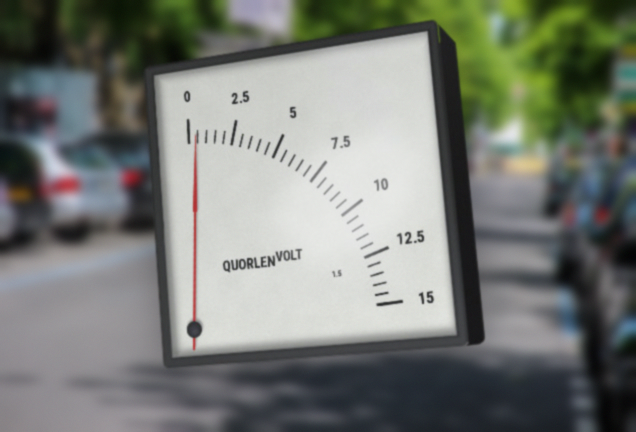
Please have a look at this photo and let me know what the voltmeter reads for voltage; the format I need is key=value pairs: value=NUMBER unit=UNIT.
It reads value=0.5 unit=V
